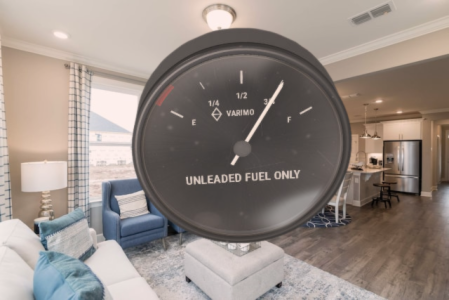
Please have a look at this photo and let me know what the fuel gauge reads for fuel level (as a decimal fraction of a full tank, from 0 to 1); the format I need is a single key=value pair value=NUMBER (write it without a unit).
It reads value=0.75
